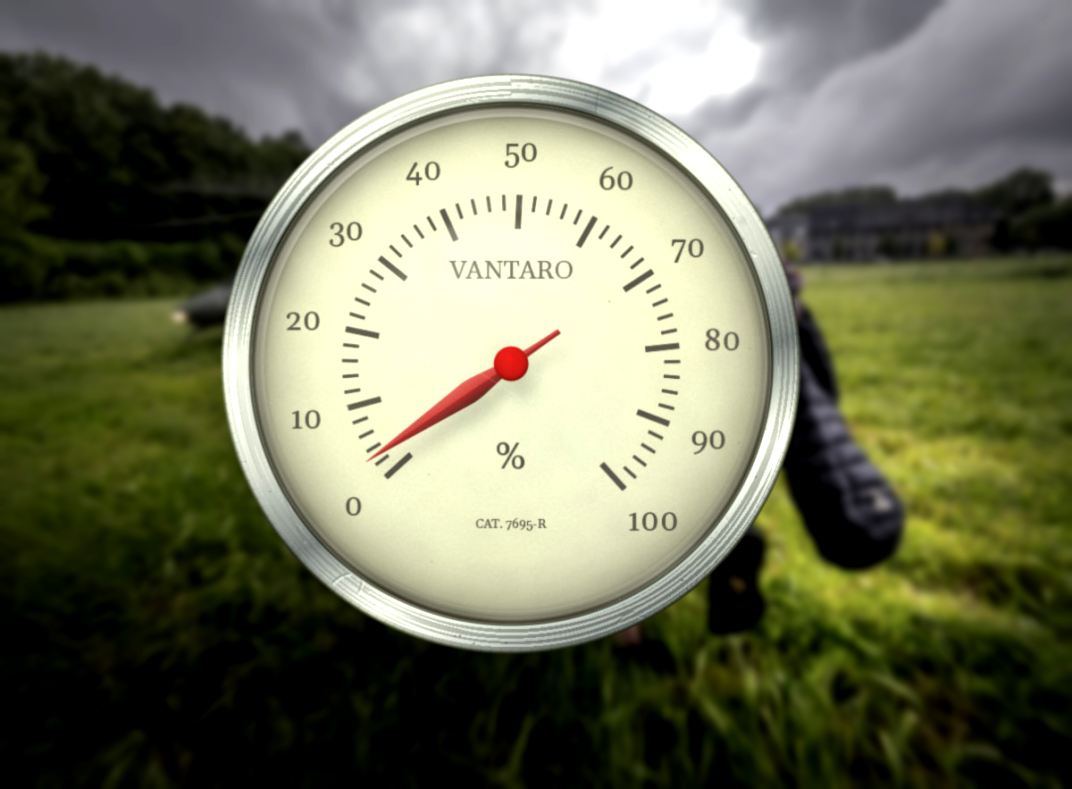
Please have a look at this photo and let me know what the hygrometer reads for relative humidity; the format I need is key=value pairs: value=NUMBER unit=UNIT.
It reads value=3 unit=%
